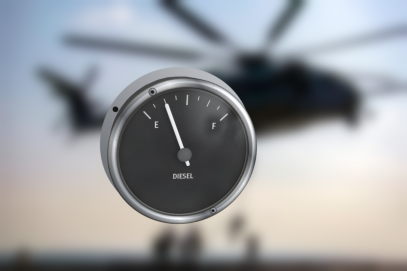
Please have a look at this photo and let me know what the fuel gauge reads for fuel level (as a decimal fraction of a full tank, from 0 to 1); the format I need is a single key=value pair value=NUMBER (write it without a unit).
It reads value=0.25
